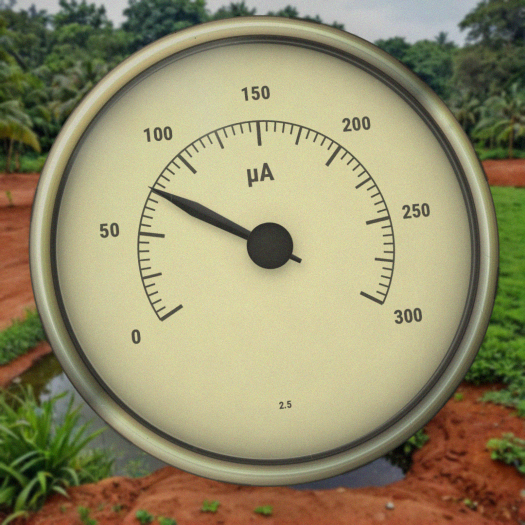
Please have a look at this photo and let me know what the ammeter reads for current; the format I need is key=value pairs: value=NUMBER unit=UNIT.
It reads value=75 unit=µA
